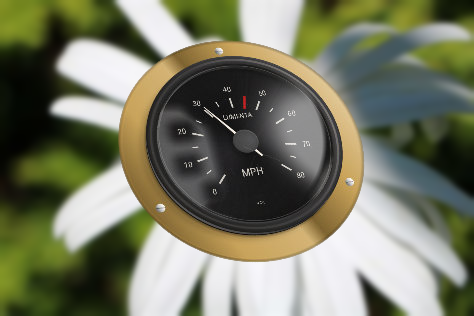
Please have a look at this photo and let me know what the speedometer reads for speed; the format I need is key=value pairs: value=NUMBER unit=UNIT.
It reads value=30 unit=mph
